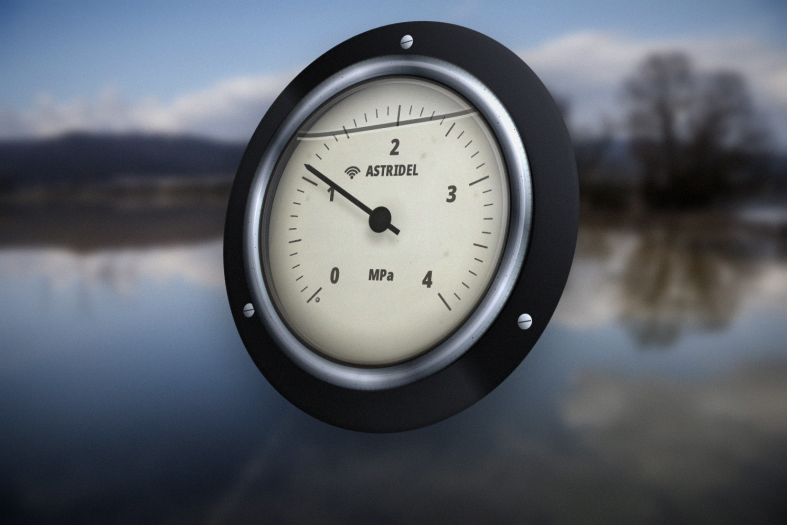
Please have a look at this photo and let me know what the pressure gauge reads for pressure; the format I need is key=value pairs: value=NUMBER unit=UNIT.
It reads value=1.1 unit=MPa
